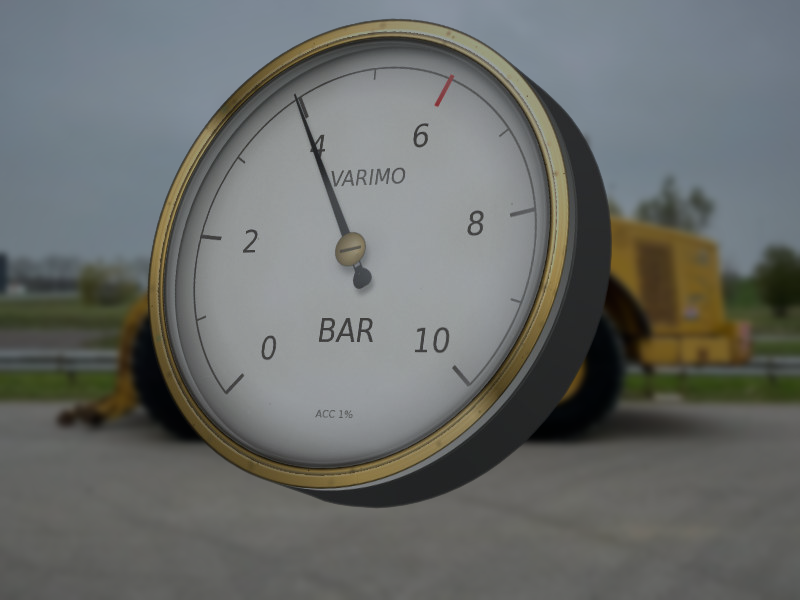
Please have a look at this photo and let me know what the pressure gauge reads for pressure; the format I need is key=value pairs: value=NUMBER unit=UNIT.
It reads value=4 unit=bar
